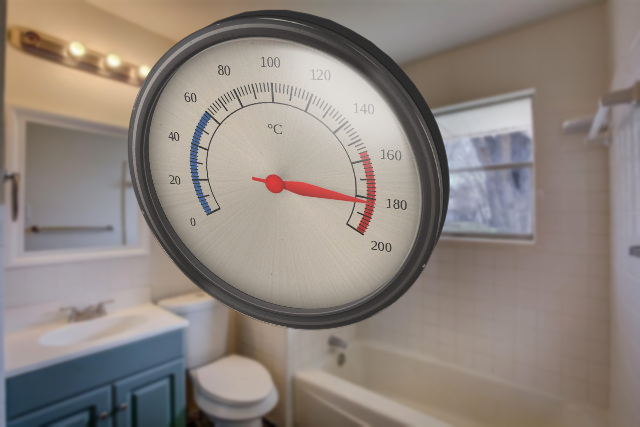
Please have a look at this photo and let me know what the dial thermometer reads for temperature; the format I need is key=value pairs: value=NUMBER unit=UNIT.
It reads value=180 unit=°C
